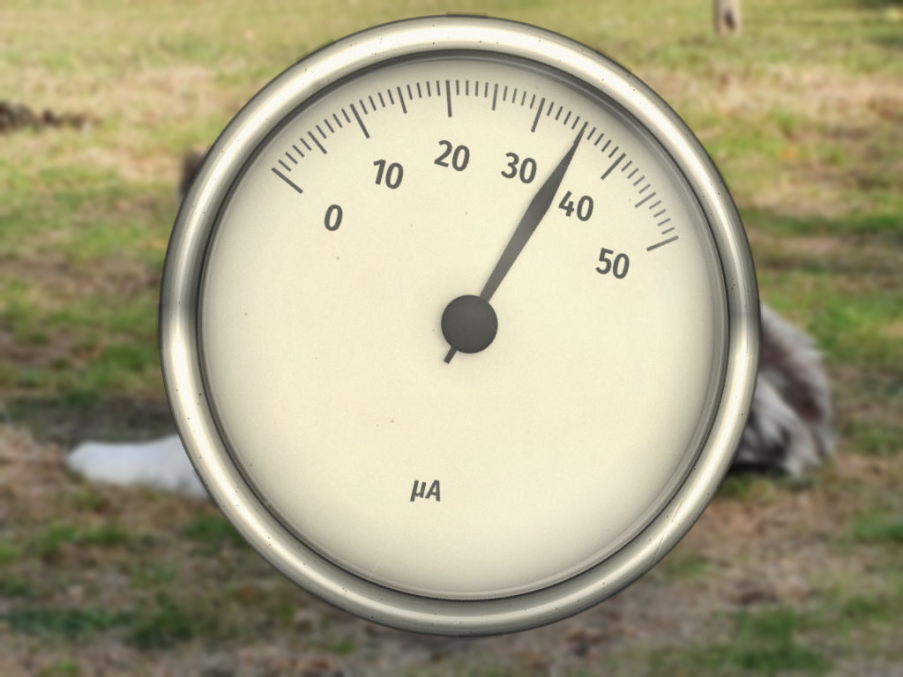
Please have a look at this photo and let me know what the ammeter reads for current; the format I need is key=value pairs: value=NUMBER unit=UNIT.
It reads value=35 unit=µA
